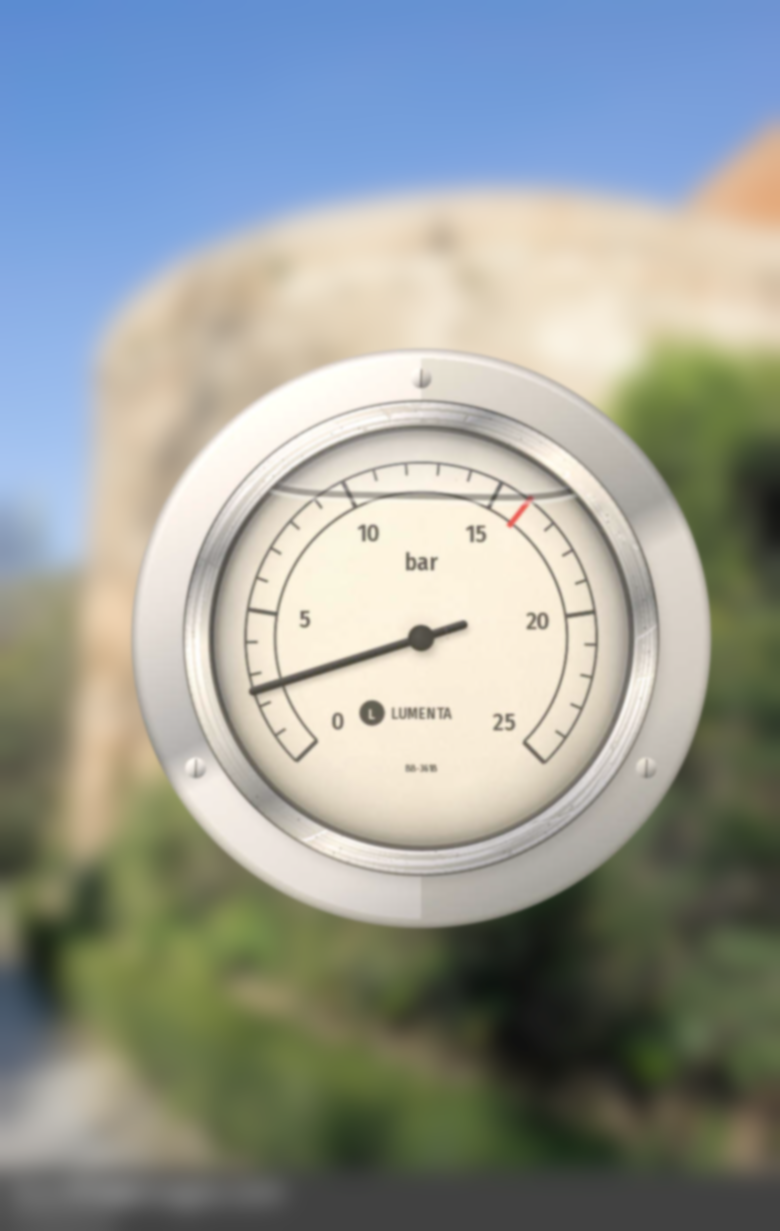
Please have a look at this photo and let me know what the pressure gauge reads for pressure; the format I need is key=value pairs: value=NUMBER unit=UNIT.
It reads value=2.5 unit=bar
